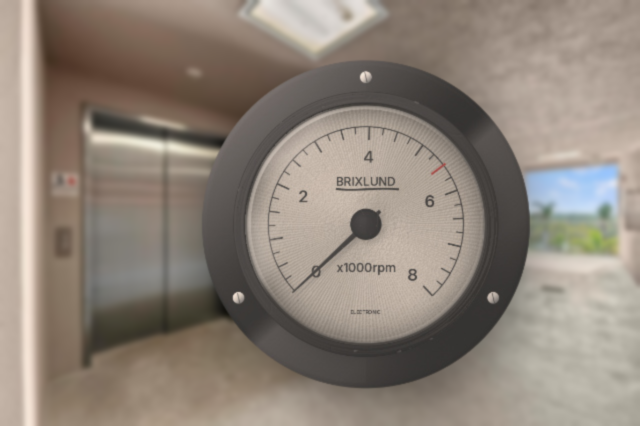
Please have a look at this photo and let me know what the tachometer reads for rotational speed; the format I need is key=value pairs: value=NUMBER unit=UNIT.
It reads value=0 unit=rpm
